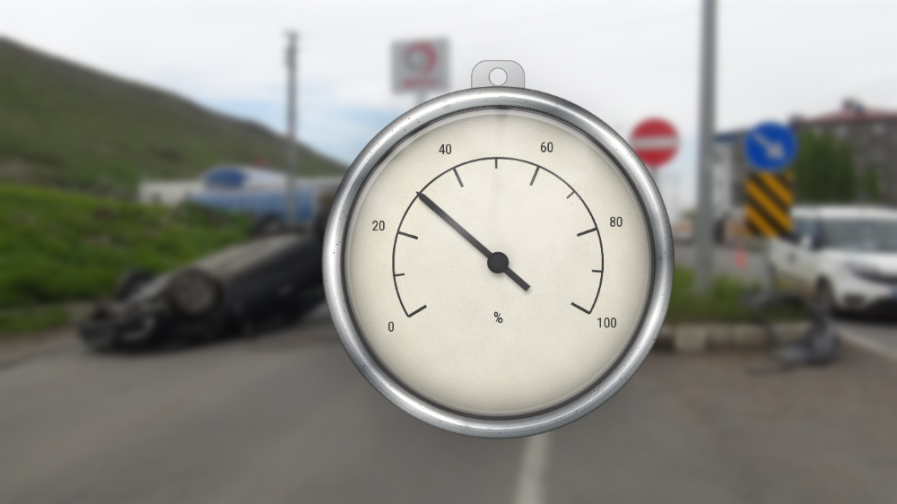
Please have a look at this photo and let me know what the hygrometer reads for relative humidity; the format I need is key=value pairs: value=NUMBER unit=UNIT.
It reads value=30 unit=%
